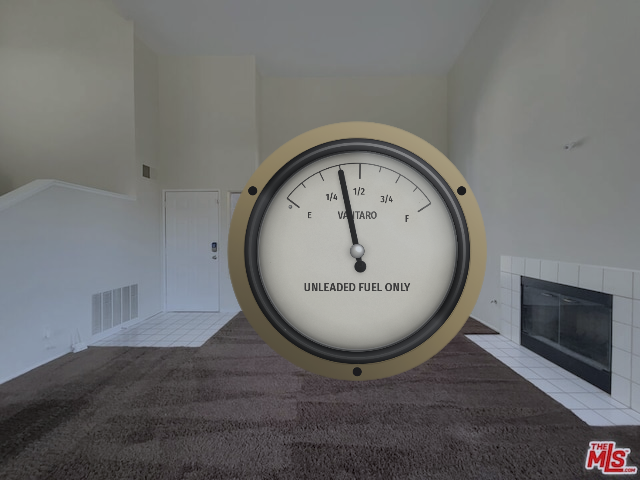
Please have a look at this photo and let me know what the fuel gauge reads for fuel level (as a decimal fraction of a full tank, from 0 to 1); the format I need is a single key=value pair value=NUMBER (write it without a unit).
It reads value=0.375
